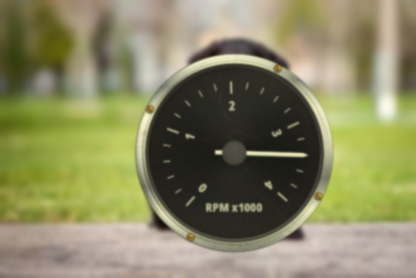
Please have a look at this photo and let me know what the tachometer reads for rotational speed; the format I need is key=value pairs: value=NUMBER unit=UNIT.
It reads value=3400 unit=rpm
